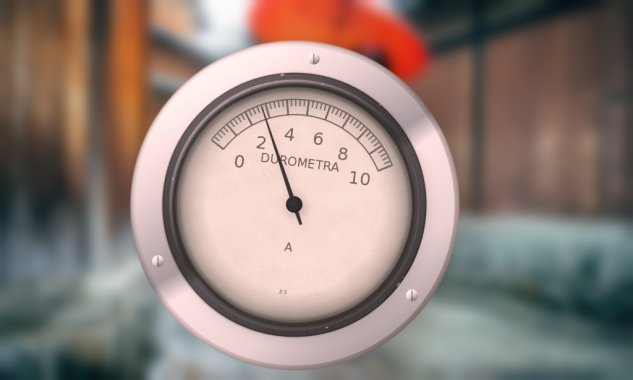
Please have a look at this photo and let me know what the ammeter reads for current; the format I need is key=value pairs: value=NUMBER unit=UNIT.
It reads value=2.8 unit=A
